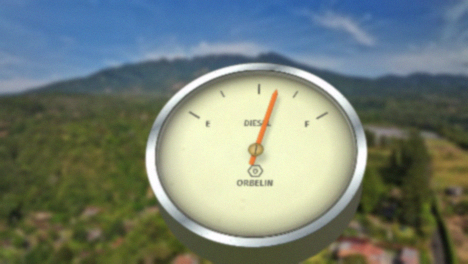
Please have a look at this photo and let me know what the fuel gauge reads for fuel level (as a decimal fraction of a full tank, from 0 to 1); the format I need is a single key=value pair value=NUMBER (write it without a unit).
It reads value=0.625
